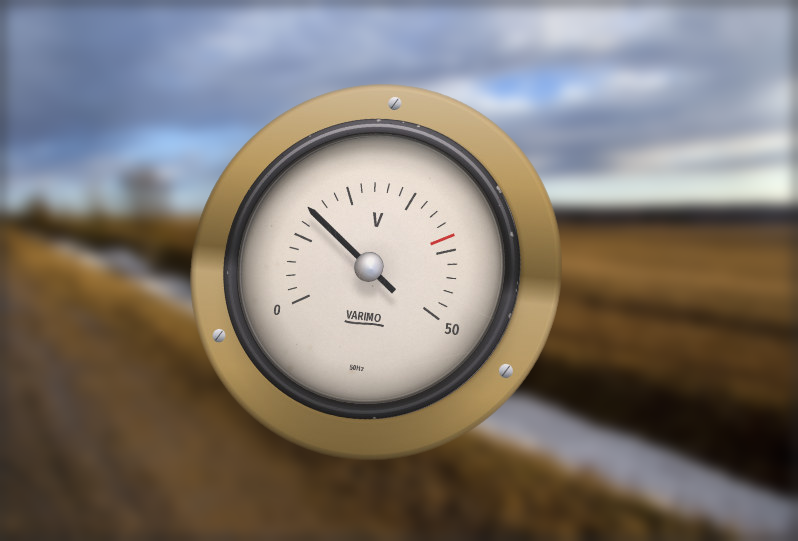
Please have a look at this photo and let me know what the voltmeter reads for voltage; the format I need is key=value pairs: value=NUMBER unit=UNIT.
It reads value=14 unit=V
